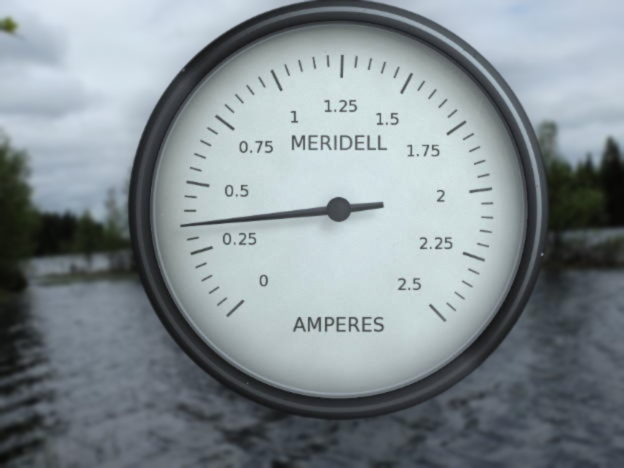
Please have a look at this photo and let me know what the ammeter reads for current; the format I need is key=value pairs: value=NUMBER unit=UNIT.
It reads value=0.35 unit=A
